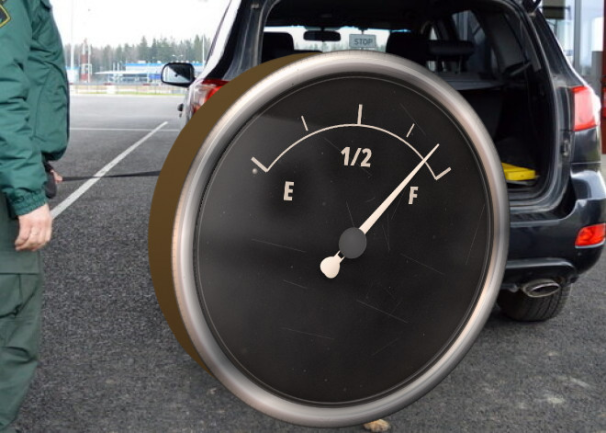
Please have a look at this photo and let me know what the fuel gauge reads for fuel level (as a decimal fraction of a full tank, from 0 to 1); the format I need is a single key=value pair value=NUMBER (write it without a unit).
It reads value=0.875
